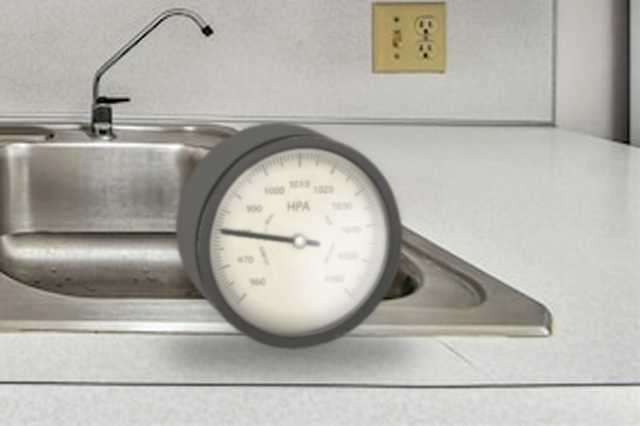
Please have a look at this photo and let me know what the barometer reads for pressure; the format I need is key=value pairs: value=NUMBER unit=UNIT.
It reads value=980 unit=hPa
